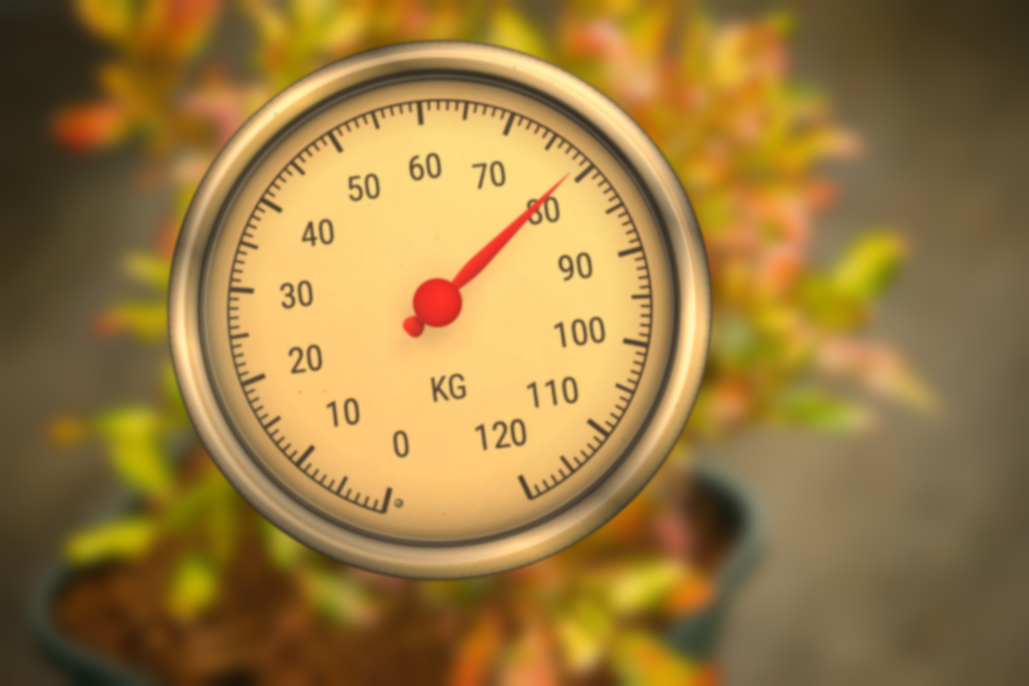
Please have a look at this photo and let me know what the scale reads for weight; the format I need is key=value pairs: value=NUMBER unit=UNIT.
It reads value=79 unit=kg
